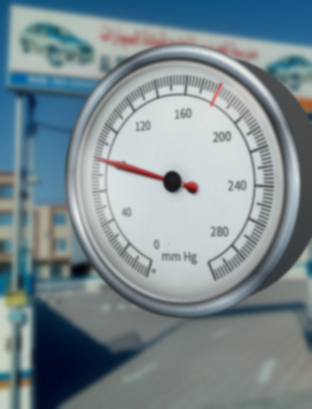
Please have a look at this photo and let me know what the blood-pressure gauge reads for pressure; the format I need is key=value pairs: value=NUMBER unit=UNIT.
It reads value=80 unit=mmHg
